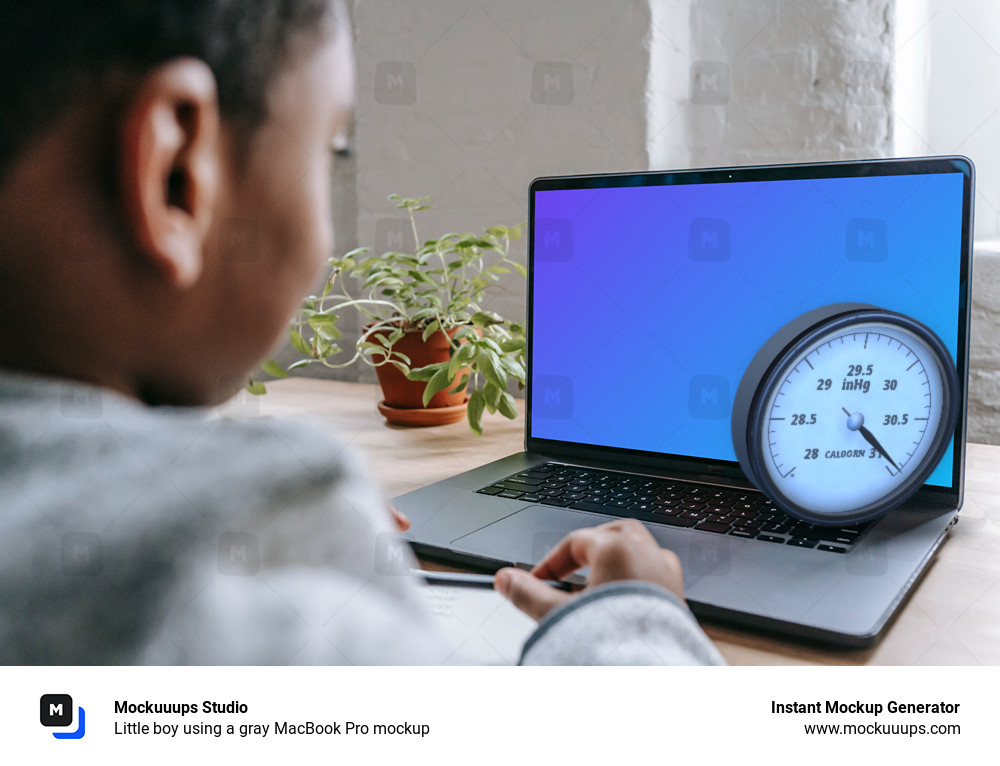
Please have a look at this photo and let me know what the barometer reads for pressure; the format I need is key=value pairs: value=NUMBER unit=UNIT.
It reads value=30.95 unit=inHg
